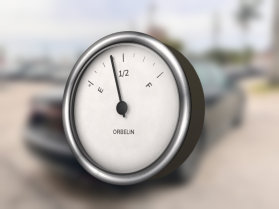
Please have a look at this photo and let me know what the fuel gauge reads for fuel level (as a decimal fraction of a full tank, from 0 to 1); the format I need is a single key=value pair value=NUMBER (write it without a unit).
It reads value=0.375
